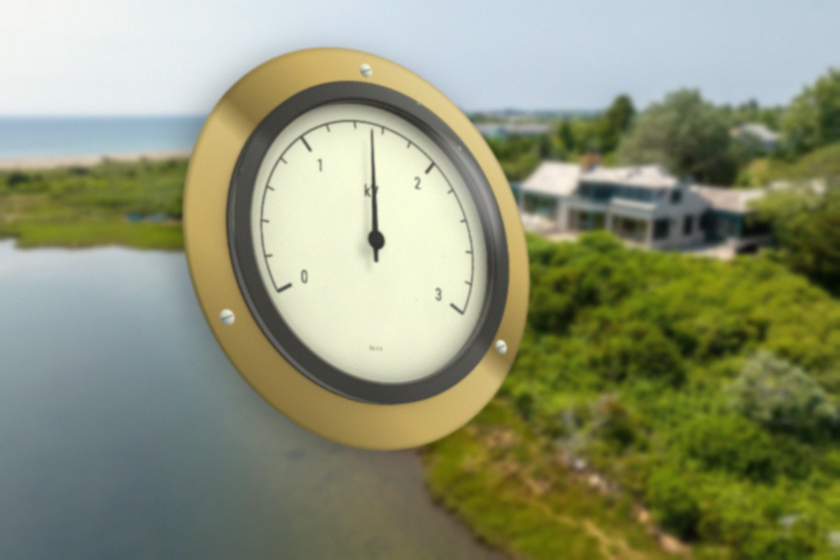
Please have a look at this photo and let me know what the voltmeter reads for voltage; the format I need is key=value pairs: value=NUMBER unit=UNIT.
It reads value=1.5 unit=kV
